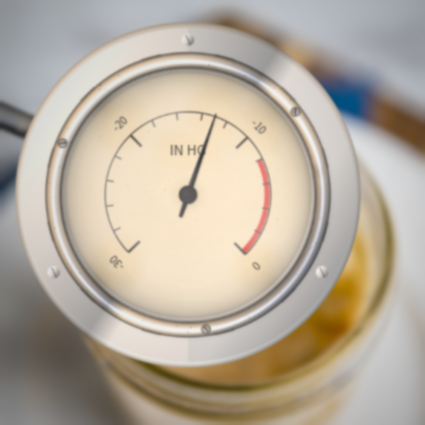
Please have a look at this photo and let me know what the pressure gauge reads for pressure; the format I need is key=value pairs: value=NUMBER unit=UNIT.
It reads value=-13 unit=inHg
